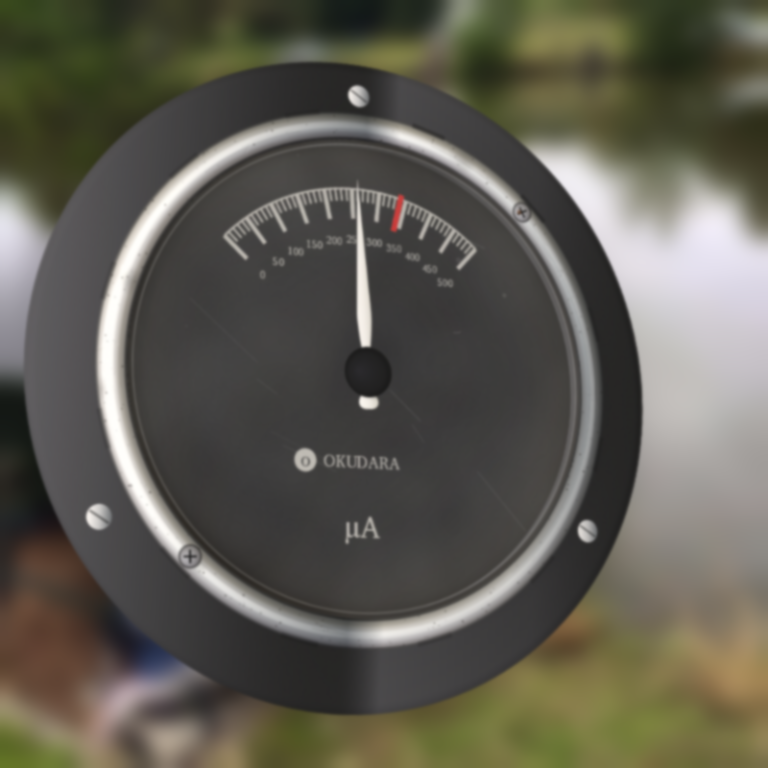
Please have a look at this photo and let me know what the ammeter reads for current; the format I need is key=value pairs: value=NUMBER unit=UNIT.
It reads value=250 unit=µA
